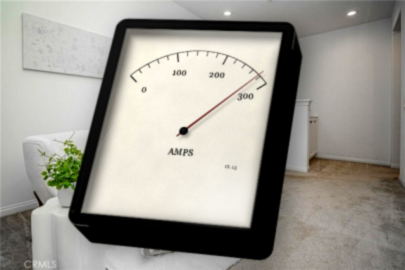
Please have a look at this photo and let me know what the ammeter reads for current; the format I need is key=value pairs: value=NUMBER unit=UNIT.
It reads value=280 unit=A
